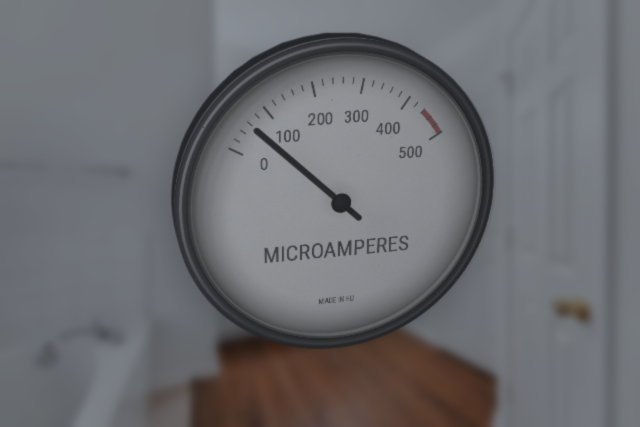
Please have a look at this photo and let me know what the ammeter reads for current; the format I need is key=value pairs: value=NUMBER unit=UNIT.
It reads value=60 unit=µA
